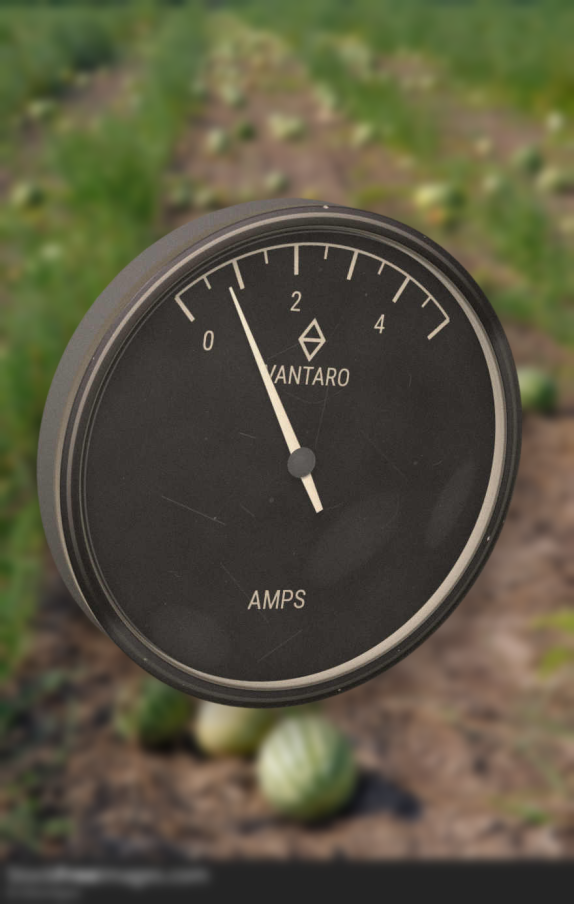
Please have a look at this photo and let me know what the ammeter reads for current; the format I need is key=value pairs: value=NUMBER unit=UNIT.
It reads value=0.75 unit=A
